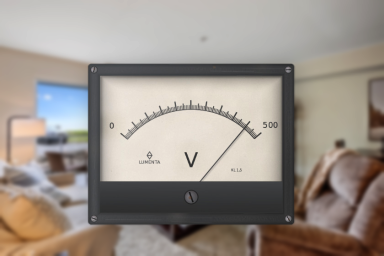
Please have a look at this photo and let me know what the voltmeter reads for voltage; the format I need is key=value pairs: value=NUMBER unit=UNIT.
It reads value=450 unit=V
